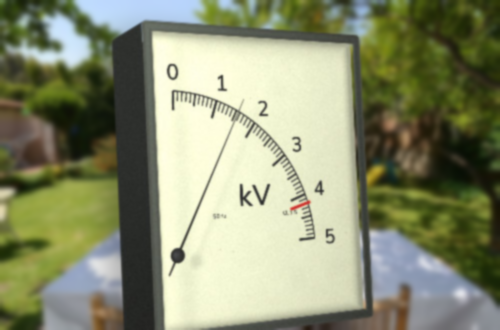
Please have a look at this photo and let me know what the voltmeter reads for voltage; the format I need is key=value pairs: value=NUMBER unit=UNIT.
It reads value=1.5 unit=kV
